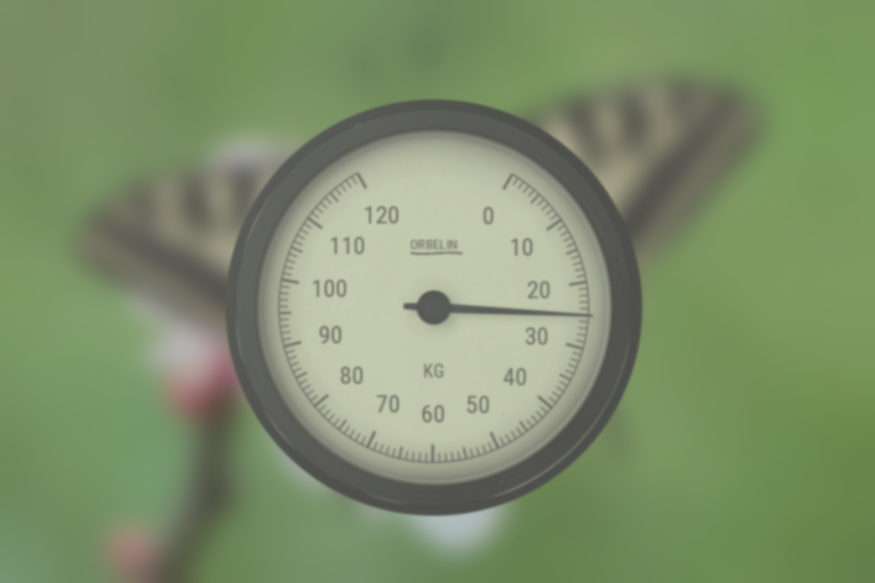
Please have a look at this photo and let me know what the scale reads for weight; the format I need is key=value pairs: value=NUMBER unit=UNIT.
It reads value=25 unit=kg
